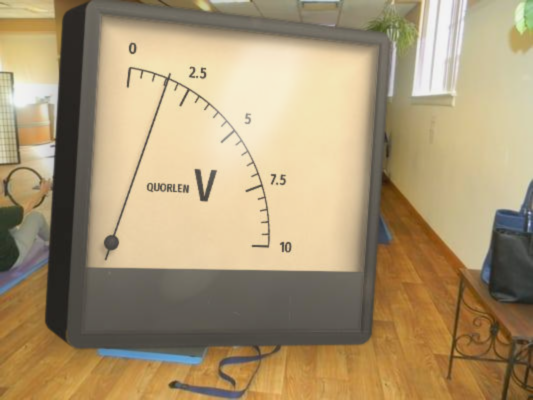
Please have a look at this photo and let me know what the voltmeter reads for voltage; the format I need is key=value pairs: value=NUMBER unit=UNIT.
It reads value=1.5 unit=V
